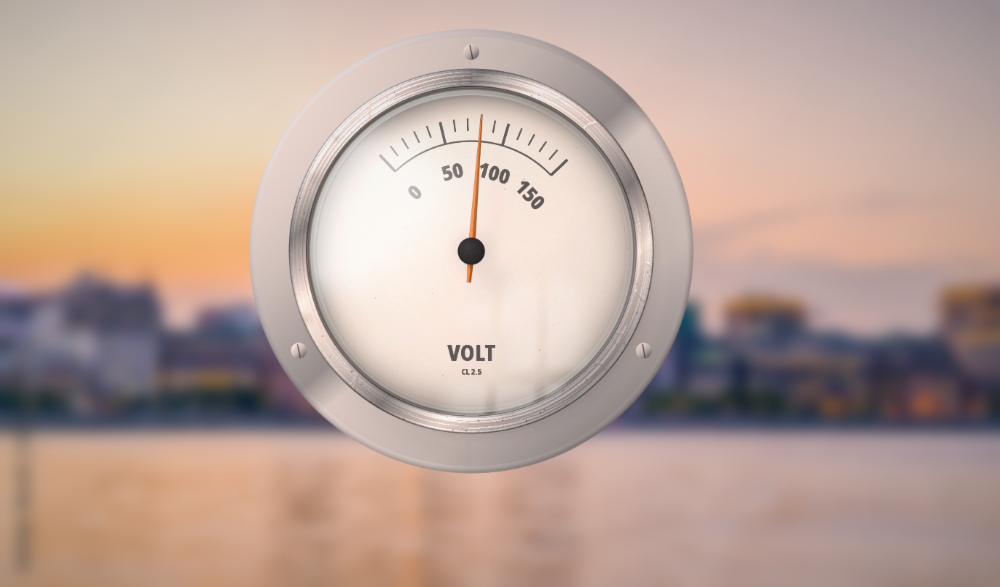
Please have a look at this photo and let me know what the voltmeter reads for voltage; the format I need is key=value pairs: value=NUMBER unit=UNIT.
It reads value=80 unit=V
